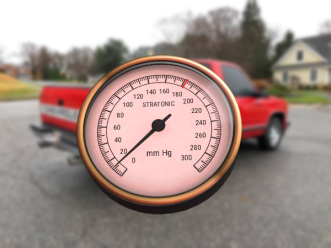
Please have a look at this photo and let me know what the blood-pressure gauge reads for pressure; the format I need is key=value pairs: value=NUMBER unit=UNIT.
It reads value=10 unit=mmHg
